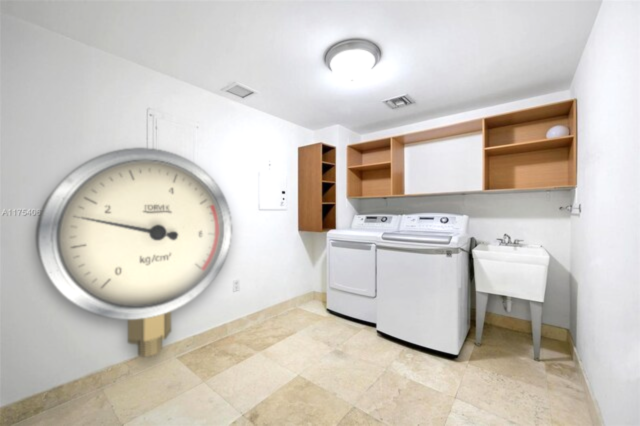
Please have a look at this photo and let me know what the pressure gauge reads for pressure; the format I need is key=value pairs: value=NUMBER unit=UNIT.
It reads value=1.6 unit=kg/cm²
